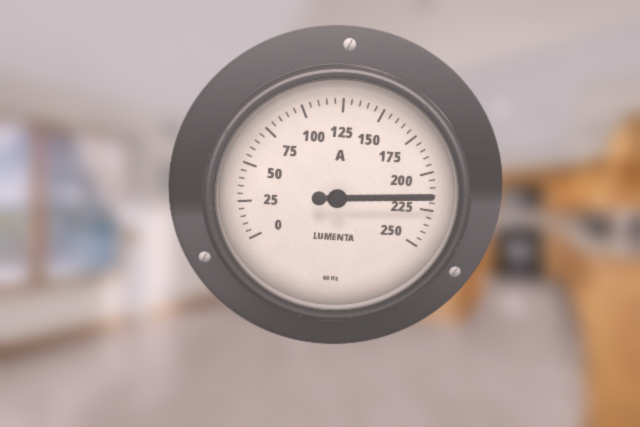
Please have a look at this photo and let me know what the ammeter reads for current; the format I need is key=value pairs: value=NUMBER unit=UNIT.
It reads value=215 unit=A
